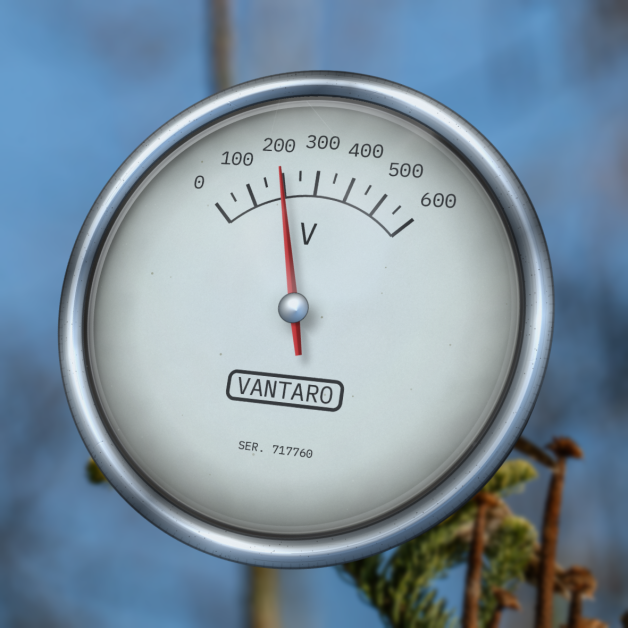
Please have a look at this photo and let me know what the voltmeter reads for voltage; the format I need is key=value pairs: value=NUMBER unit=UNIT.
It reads value=200 unit=V
